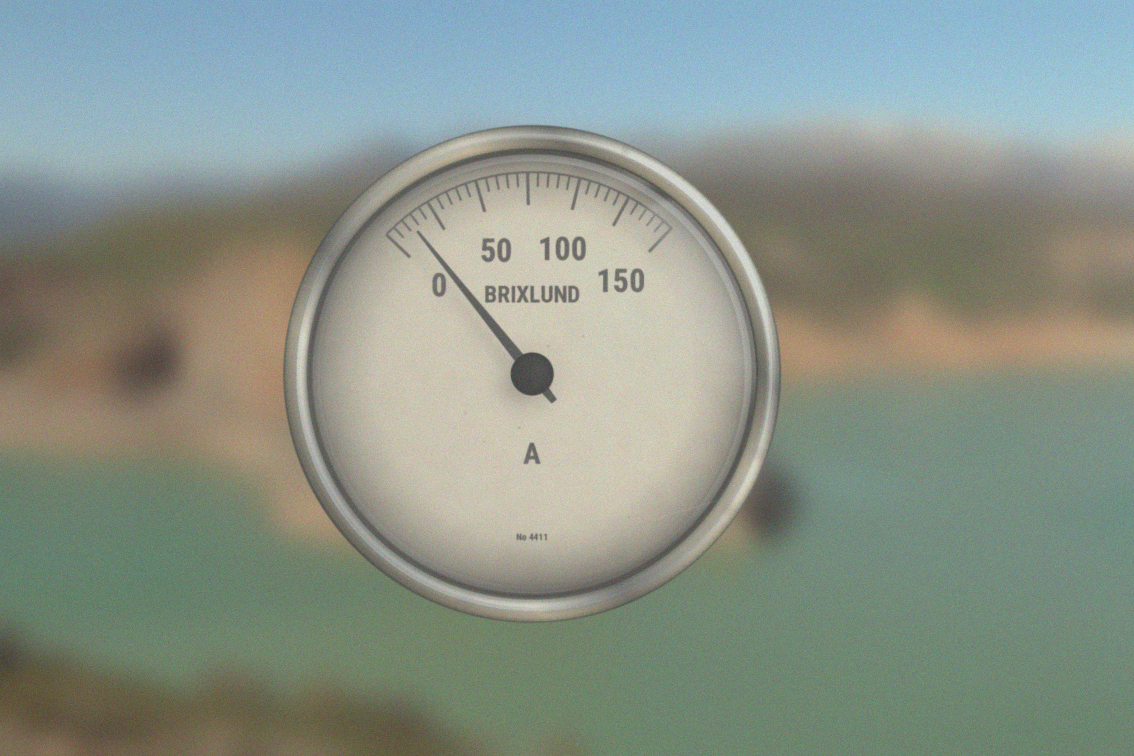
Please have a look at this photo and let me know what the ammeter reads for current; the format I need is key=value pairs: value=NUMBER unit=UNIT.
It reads value=12.5 unit=A
